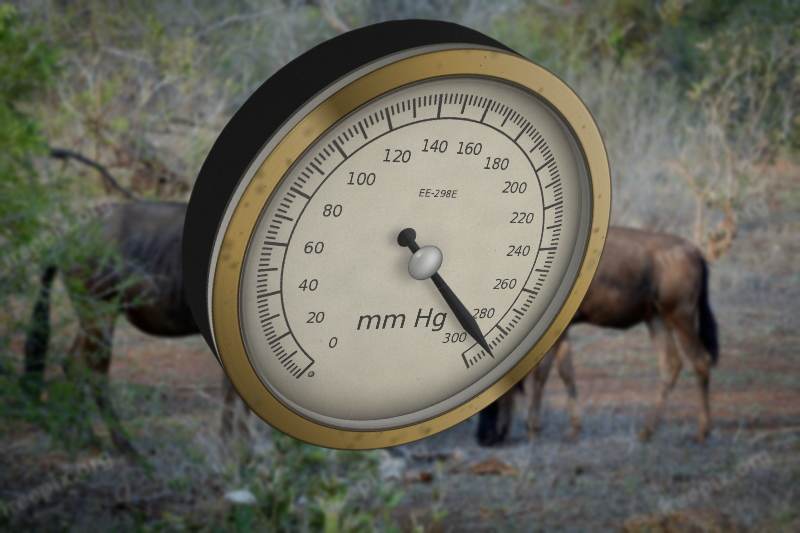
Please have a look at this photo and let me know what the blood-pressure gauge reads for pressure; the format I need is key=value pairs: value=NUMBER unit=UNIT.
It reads value=290 unit=mmHg
